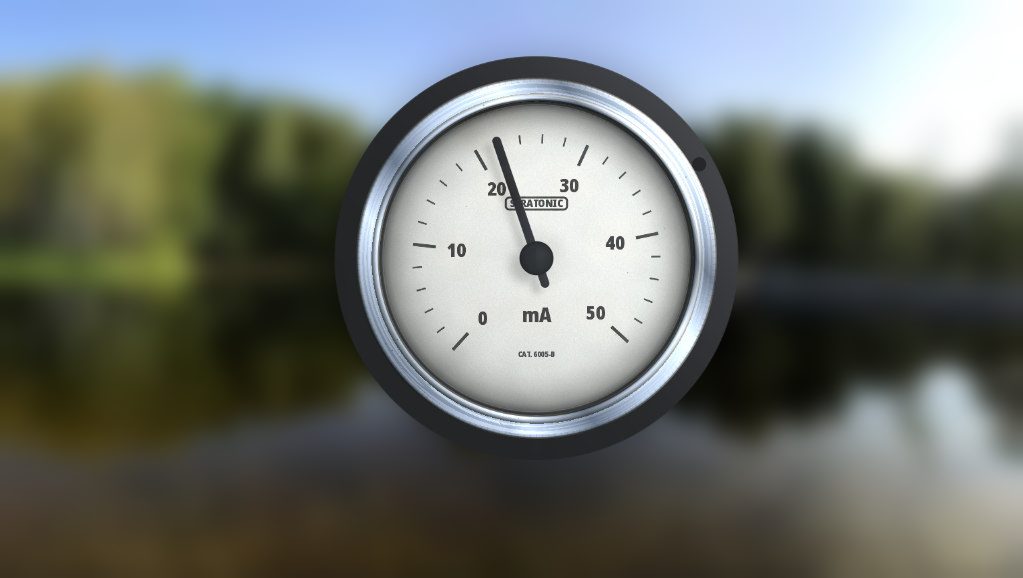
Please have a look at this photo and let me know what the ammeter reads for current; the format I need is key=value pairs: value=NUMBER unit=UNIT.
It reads value=22 unit=mA
